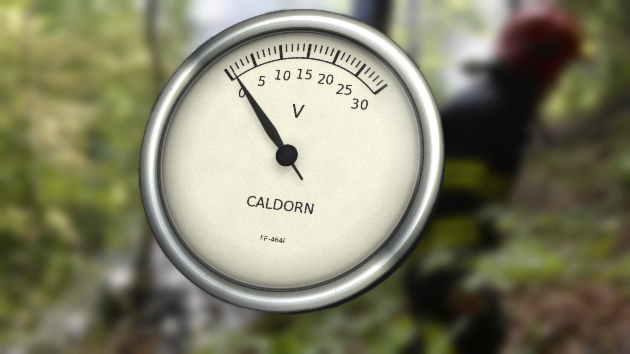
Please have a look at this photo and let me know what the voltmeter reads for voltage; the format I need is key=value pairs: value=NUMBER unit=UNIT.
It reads value=1 unit=V
